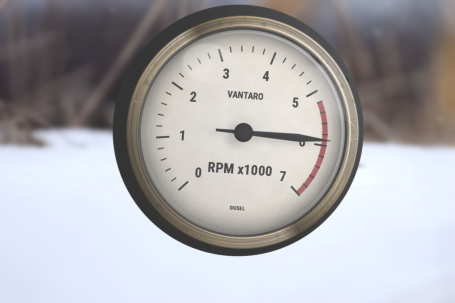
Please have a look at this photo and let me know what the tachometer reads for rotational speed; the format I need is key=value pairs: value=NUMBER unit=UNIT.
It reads value=5900 unit=rpm
